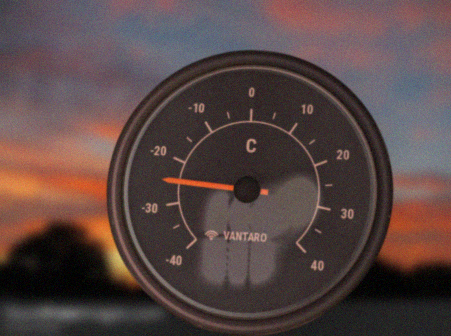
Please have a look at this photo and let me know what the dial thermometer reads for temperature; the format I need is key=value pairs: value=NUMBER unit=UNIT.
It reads value=-25 unit=°C
